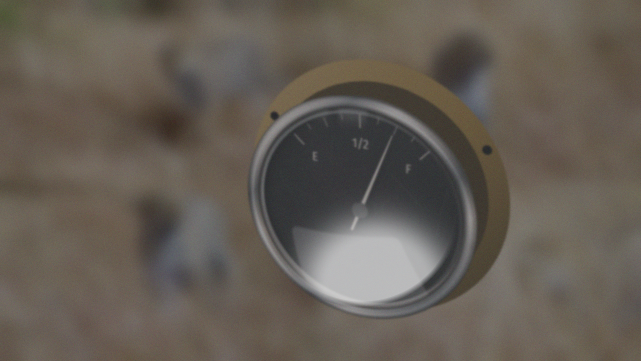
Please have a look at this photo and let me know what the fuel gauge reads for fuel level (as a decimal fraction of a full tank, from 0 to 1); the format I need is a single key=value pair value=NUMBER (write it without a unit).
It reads value=0.75
